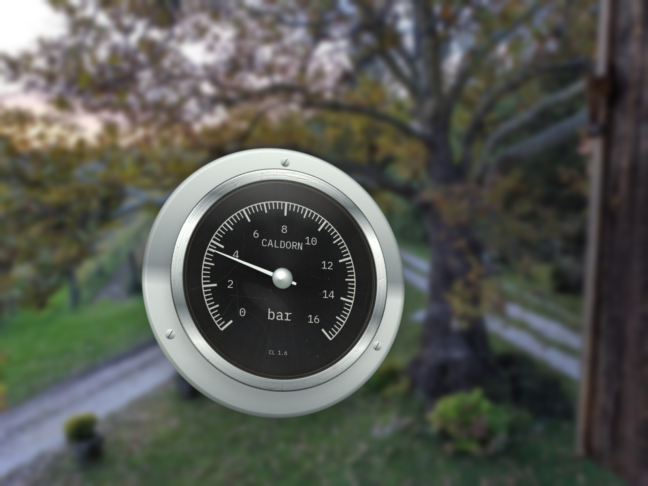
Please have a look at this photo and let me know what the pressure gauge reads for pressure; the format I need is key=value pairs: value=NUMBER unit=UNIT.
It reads value=3.6 unit=bar
